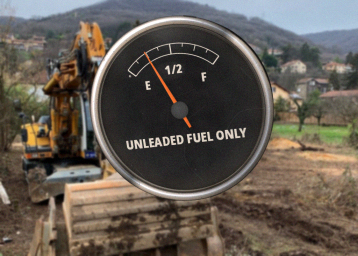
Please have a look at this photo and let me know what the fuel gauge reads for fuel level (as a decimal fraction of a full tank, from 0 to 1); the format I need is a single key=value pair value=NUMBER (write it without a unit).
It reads value=0.25
